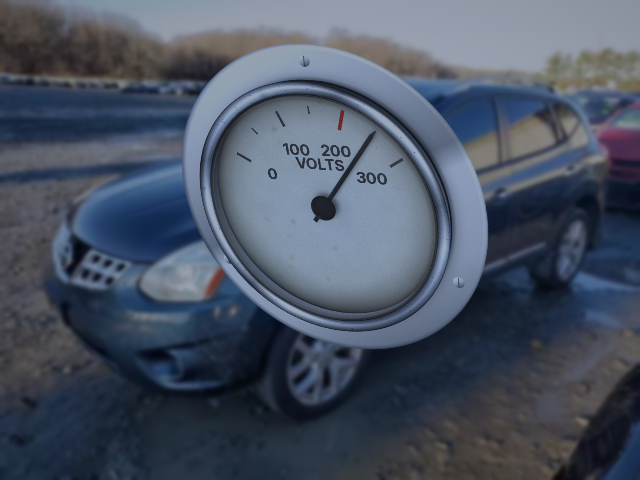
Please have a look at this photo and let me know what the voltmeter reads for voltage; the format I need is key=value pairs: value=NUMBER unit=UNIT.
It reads value=250 unit=V
